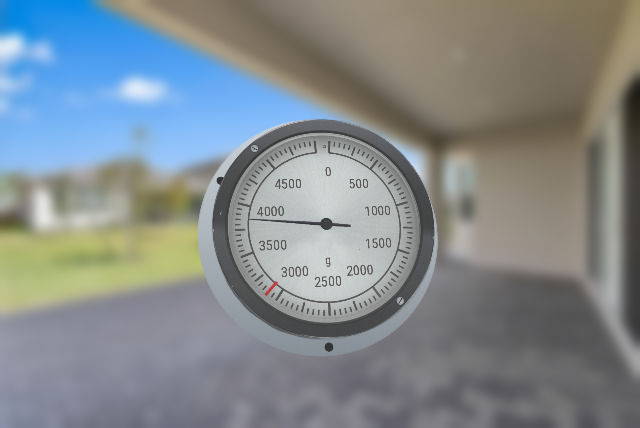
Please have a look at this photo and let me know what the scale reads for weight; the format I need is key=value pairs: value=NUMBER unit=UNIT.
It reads value=3850 unit=g
